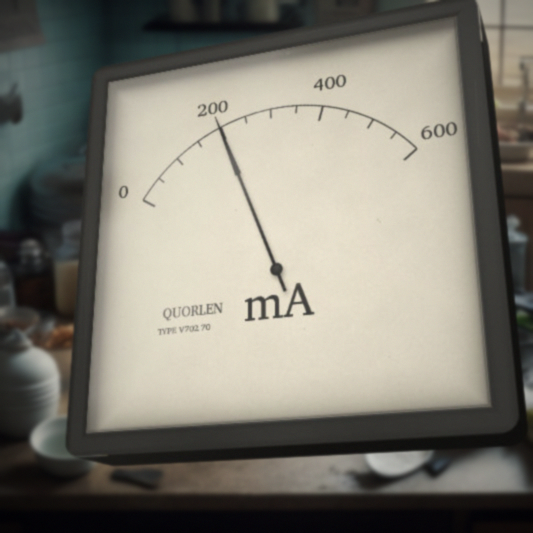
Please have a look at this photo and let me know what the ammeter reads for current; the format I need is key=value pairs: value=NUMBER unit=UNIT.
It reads value=200 unit=mA
